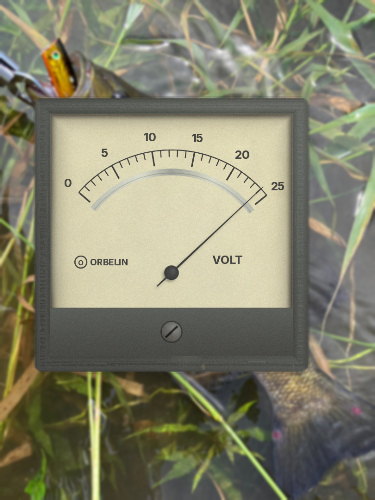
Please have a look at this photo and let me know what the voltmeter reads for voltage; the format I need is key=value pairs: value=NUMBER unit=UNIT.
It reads value=24 unit=V
